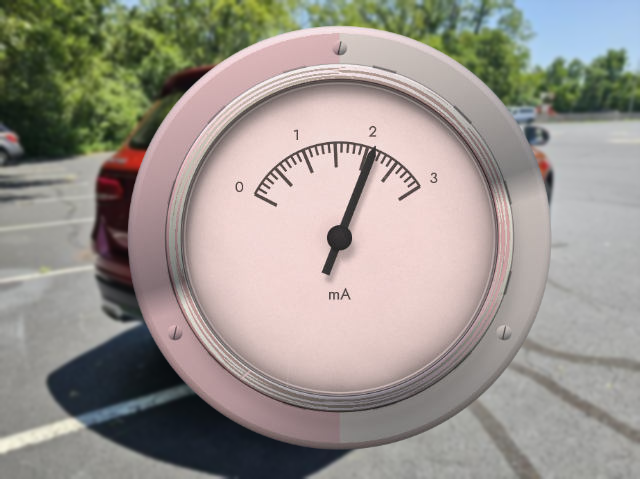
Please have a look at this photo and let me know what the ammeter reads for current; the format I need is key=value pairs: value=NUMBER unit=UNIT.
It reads value=2.1 unit=mA
